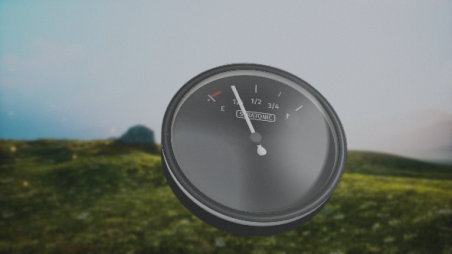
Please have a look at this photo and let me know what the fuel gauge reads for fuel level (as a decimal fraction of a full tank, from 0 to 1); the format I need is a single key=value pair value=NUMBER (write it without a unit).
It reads value=0.25
